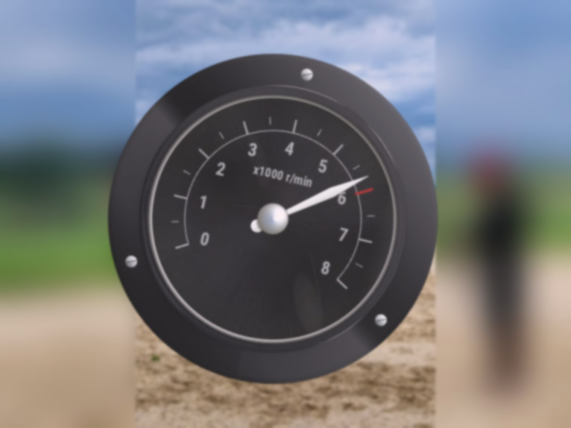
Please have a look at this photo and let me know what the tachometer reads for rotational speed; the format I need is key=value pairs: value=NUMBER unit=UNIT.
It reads value=5750 unit=rpm
